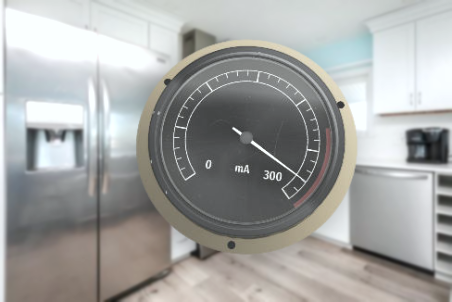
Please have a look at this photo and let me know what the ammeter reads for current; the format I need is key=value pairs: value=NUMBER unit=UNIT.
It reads value=280 unit=mA
